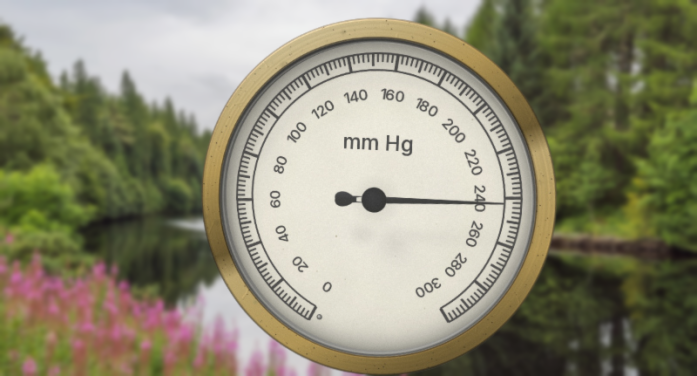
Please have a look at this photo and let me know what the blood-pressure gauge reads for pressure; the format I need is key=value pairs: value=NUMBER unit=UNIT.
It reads value=242 unit=mmHg
